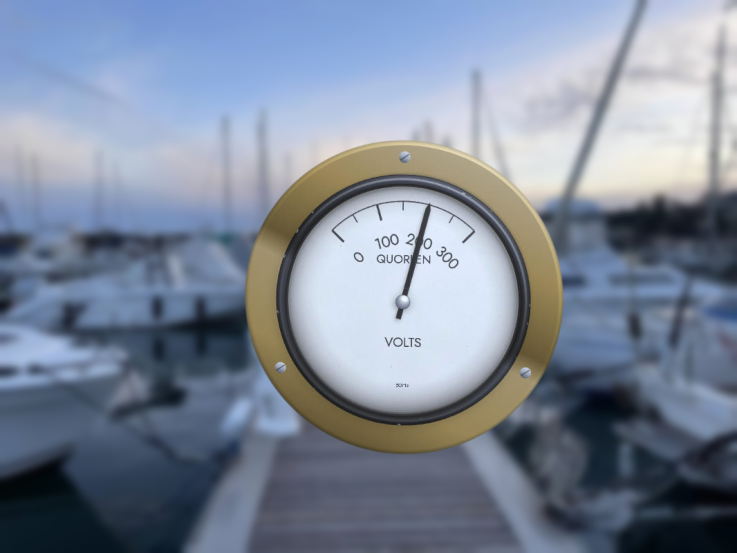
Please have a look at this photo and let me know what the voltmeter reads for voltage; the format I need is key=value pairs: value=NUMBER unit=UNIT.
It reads value=200 unit=V
